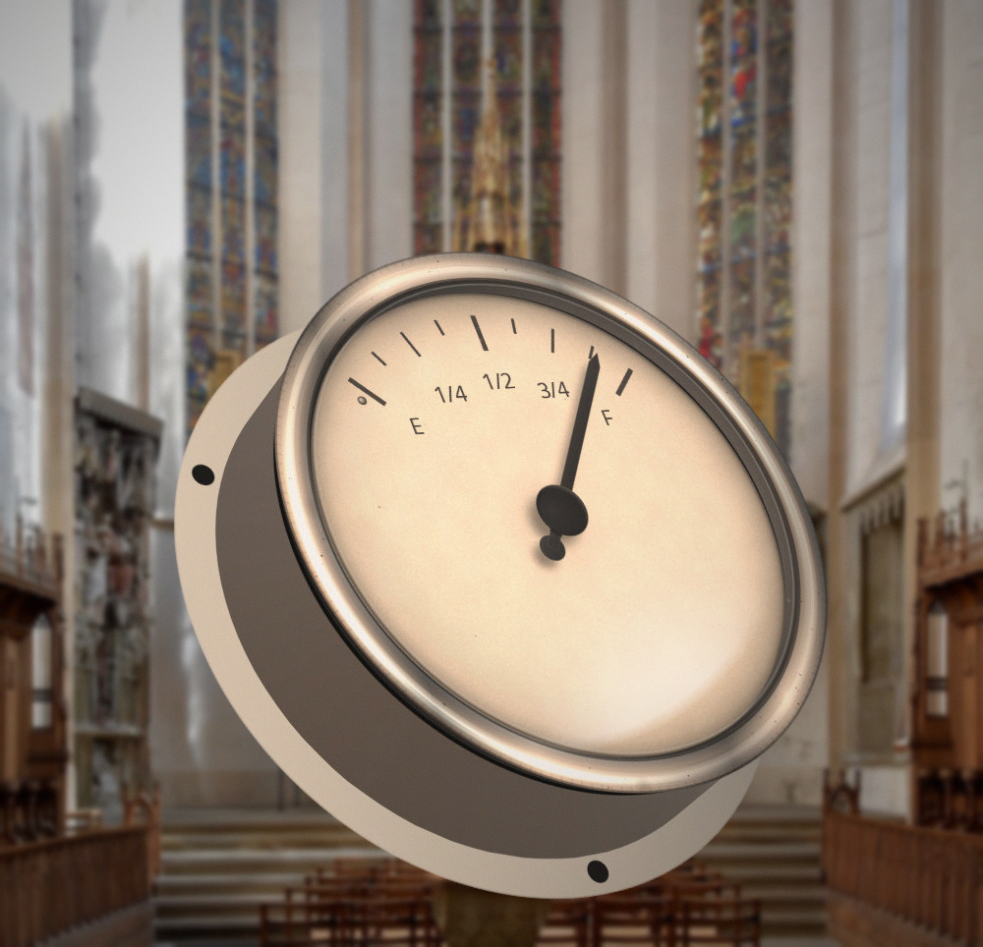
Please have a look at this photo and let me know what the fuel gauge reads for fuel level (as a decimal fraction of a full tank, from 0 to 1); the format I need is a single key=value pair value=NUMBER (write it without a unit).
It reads value=0.875
